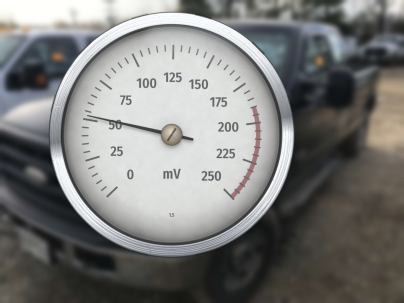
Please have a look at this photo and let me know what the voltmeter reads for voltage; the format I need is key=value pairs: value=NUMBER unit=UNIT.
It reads value=52.5 unit=mV
